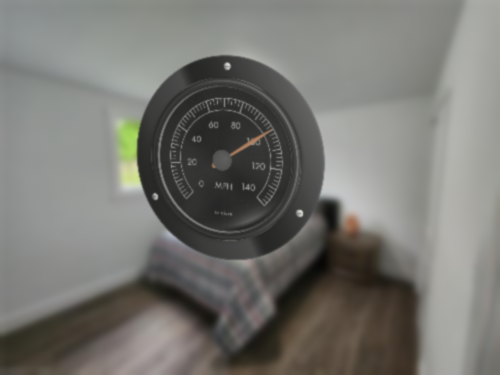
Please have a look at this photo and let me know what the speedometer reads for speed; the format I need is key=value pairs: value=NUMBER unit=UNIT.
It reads value=100 unit=mph
